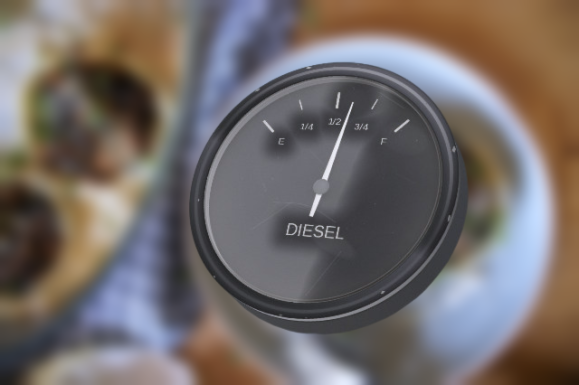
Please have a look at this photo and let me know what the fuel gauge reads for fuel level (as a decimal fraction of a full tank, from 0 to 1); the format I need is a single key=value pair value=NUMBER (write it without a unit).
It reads value=0.625
